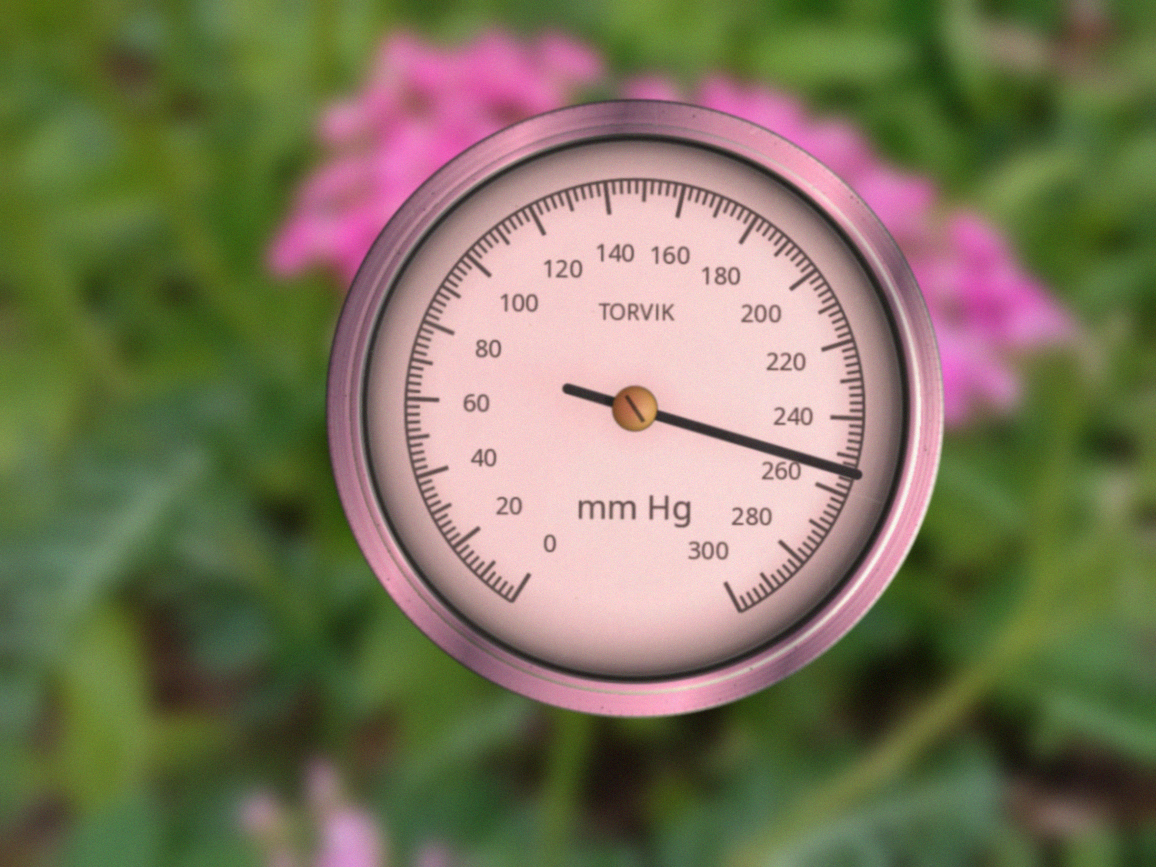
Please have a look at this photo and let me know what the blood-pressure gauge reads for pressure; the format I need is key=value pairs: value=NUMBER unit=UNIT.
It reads value=254 unit=mmHg
